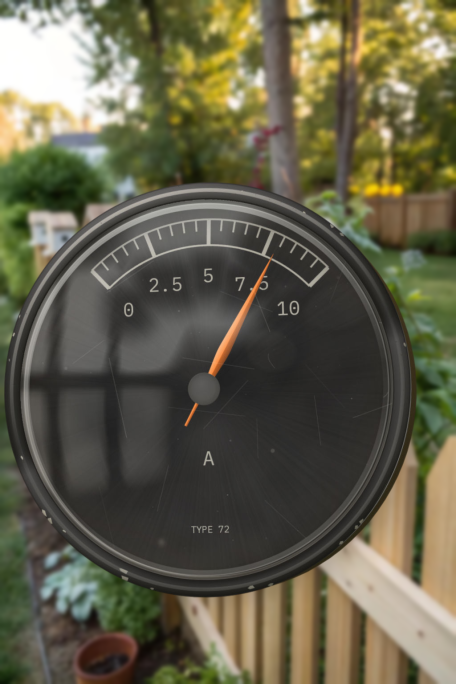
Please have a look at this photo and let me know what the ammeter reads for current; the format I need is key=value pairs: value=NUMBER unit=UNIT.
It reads value=8 unit=A
